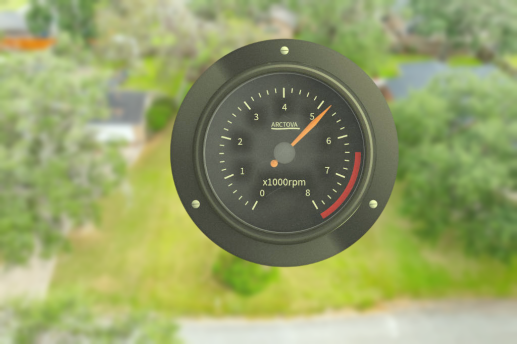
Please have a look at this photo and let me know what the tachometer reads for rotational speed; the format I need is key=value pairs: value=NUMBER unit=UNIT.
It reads value=5200 unit=rpm
